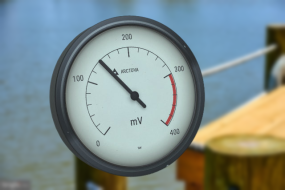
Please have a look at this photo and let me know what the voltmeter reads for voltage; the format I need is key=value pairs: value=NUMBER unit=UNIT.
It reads value=140 unit=mV
